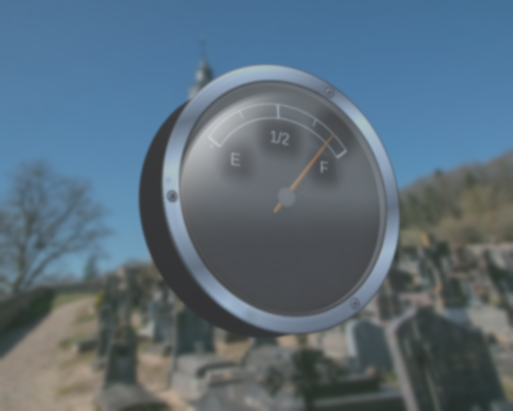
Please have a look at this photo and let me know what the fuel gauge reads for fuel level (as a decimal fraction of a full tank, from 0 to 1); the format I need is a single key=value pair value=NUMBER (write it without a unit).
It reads value=0.875
